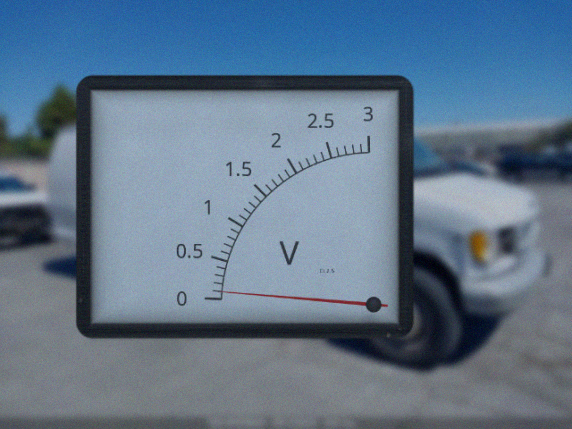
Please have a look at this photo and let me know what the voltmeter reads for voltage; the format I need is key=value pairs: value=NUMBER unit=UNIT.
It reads value=0.1 unit=V
